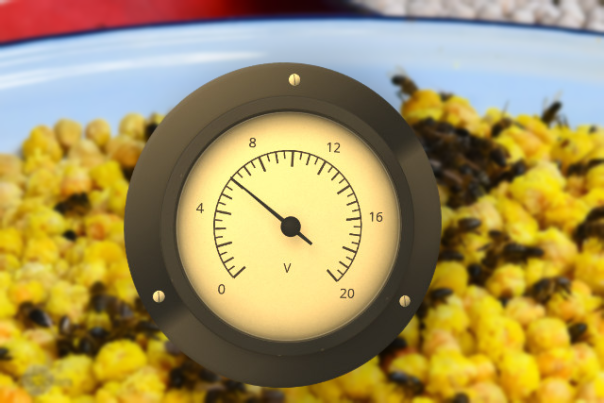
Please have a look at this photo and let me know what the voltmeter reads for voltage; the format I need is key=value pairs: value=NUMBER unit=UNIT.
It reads value=6 unit=V
